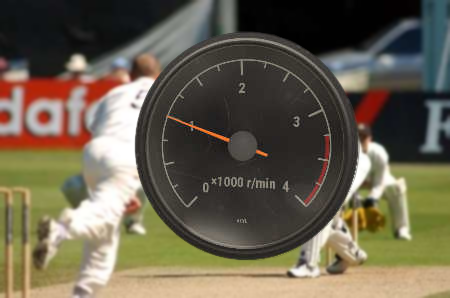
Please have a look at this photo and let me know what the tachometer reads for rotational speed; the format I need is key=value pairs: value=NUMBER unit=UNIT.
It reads value=1000 unit=rpm
